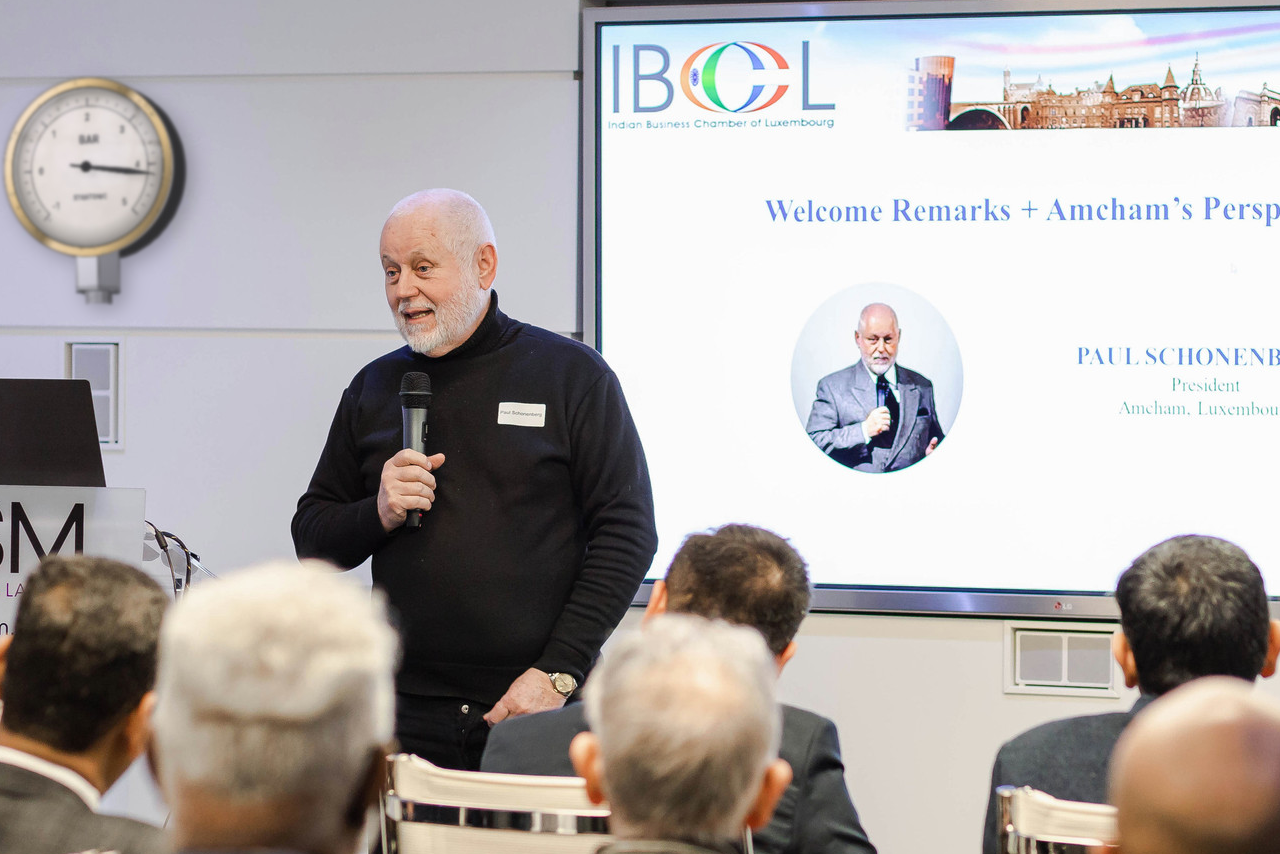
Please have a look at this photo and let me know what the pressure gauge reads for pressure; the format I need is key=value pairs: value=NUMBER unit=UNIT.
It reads value=4.2 unit=bar
